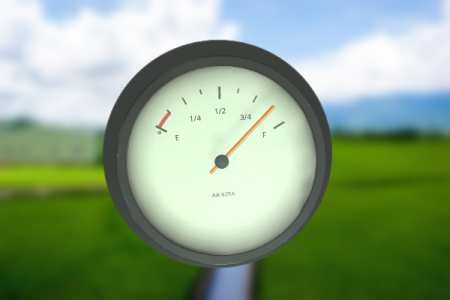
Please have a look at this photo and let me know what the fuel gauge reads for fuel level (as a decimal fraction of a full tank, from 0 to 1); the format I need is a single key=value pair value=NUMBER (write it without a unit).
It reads value=0.875
